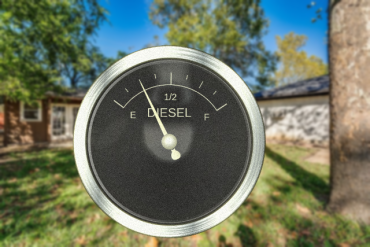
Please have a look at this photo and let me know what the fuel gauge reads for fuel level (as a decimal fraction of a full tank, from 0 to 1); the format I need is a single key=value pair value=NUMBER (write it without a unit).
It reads value=0.25
